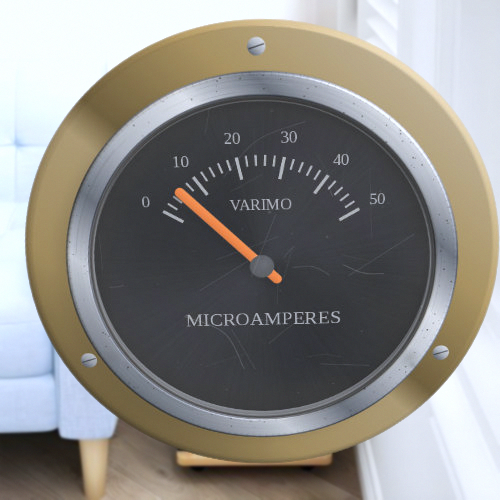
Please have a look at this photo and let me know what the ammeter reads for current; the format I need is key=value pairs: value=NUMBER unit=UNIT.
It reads value=6 unit=µA
